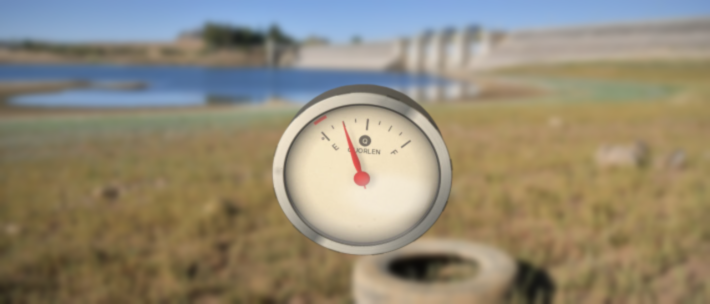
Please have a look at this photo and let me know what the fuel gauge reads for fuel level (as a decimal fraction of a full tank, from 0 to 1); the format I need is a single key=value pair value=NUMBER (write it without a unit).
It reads value=0.25
